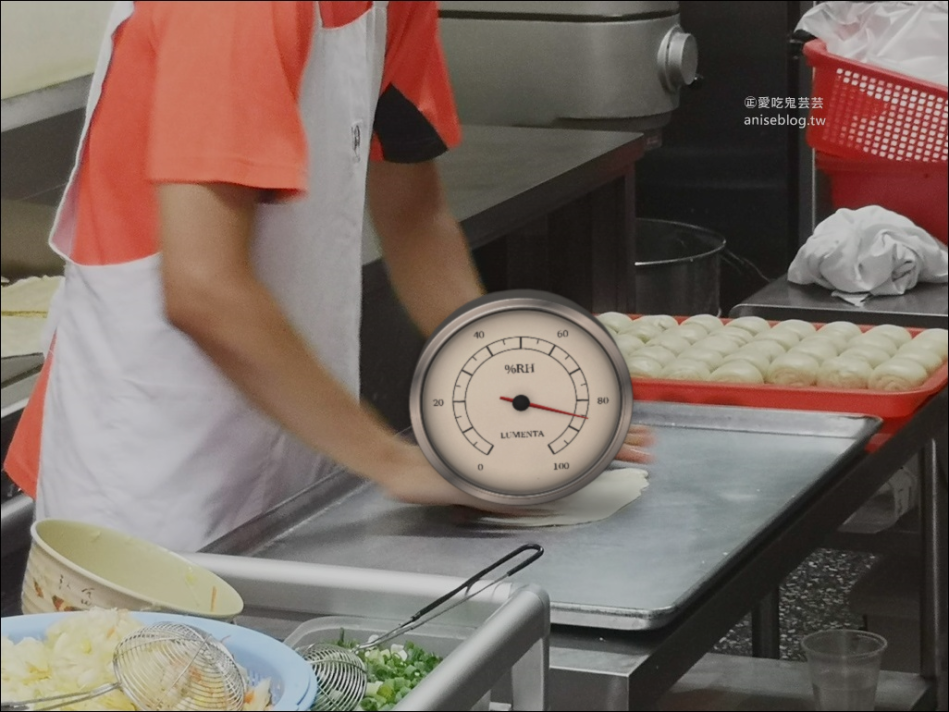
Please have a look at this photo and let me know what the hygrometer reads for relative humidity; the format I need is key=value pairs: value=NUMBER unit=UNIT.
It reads value=85 unit=%
